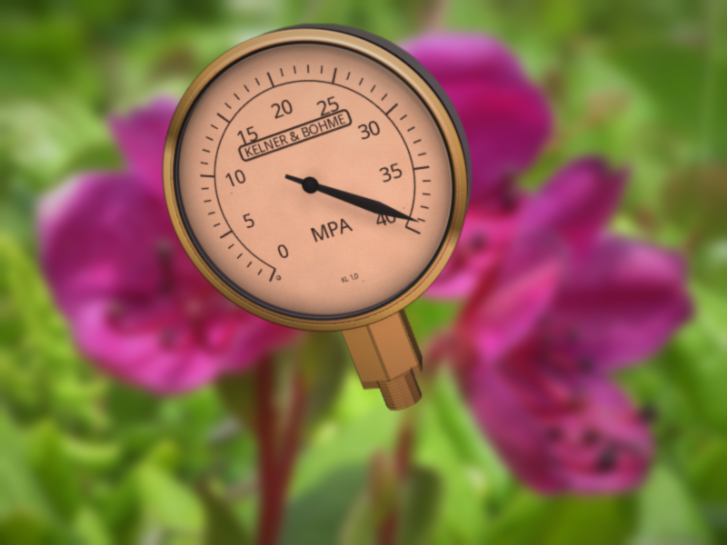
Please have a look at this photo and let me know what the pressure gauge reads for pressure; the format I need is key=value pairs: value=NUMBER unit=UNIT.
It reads value=39 unit=MPa
